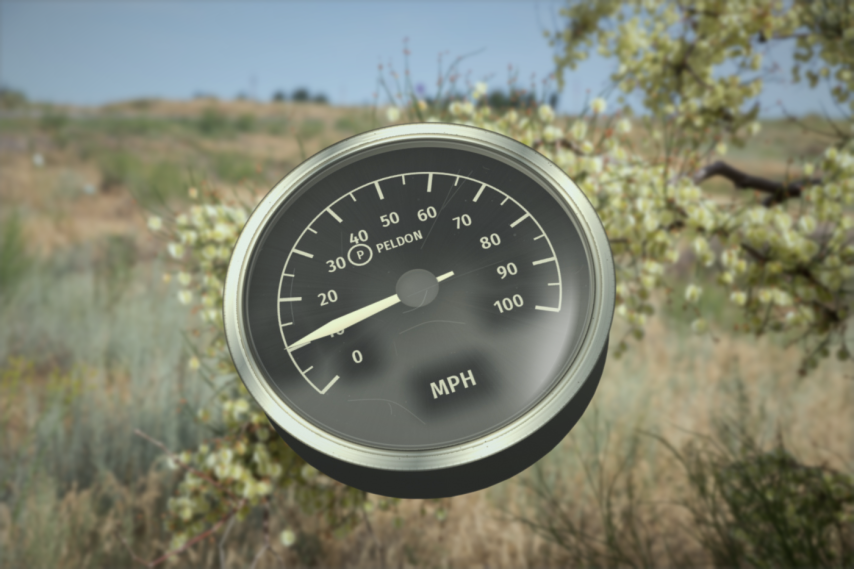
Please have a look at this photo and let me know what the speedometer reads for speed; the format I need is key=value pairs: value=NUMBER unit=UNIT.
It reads value=10 unit=mph
